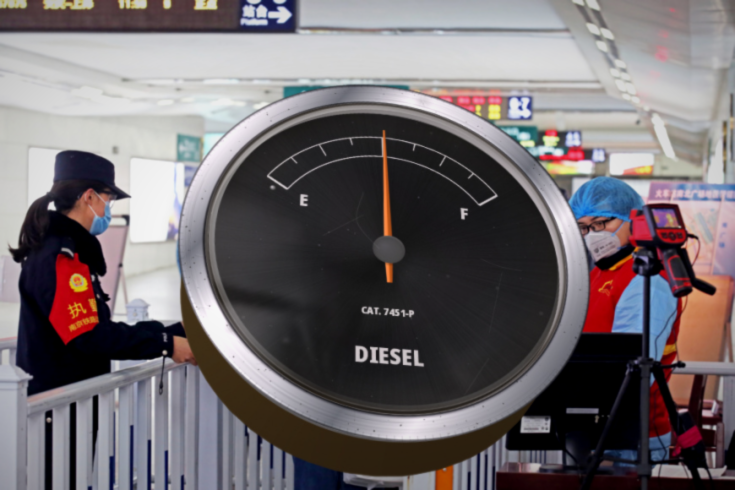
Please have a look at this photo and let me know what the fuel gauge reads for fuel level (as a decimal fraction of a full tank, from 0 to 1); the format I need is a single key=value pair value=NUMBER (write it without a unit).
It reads value=0.5
